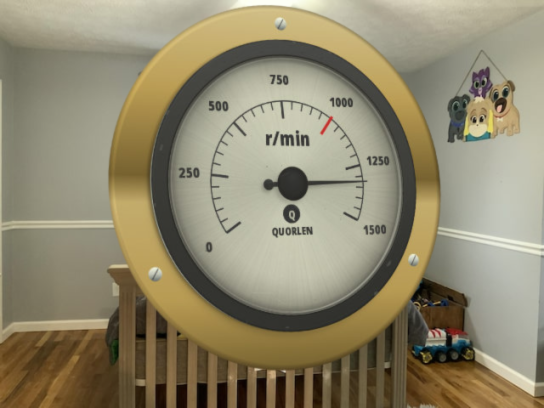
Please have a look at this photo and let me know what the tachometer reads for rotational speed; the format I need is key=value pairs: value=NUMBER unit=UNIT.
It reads value=1325 unit=rpm
